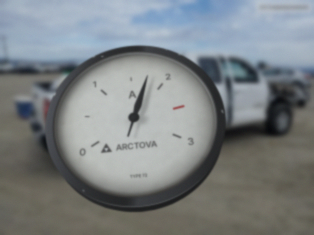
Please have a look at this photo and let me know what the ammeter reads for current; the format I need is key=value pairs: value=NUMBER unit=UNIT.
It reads value=1.75 unit=A
